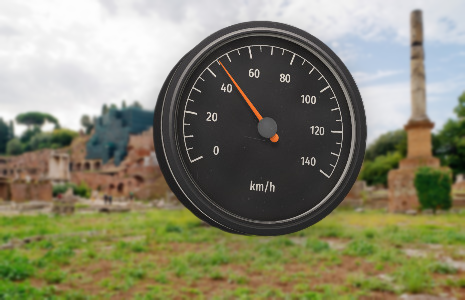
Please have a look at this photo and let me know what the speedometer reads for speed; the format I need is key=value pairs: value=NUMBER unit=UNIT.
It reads value=45 unit=km/h
